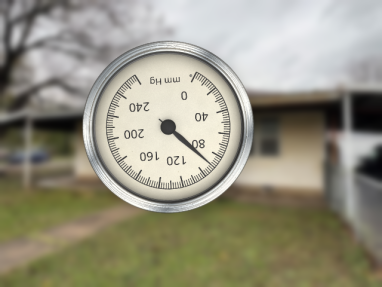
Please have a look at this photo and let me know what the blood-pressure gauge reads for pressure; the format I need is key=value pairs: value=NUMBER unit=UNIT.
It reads value=90 unit=mmHg
